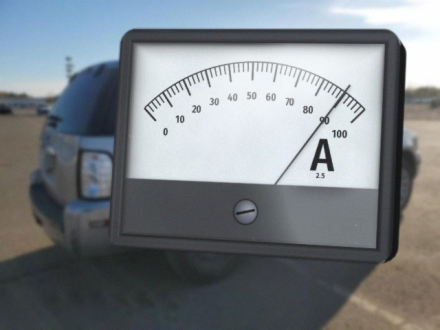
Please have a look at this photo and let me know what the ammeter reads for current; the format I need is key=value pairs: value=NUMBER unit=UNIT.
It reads value=90 unit=A
